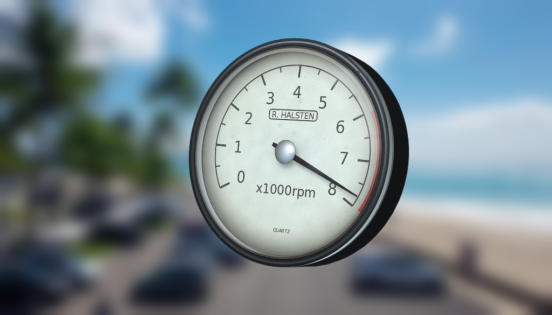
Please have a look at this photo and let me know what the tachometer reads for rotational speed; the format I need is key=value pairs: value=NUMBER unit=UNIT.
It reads value=7750 unit=rpm
